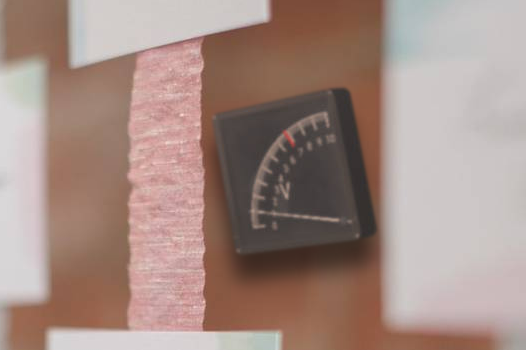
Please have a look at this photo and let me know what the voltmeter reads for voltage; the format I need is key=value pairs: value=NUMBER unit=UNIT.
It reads value=1 unit=V
